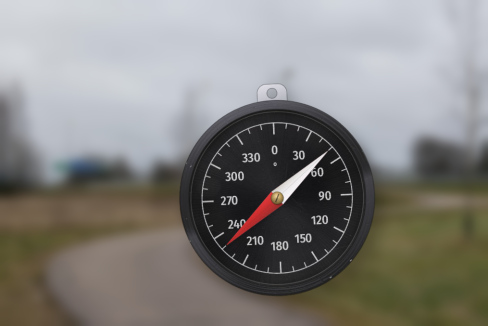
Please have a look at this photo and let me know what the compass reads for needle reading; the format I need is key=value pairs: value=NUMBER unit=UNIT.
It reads value=230 unit=°
